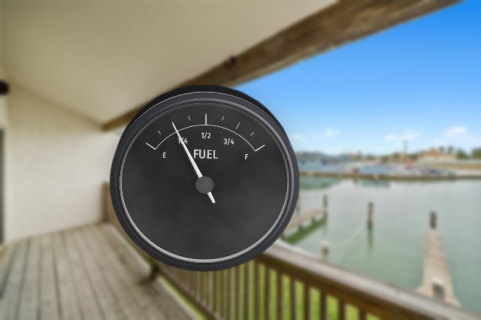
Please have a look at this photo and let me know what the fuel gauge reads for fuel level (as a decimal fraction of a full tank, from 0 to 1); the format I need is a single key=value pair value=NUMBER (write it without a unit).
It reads value=0.25
